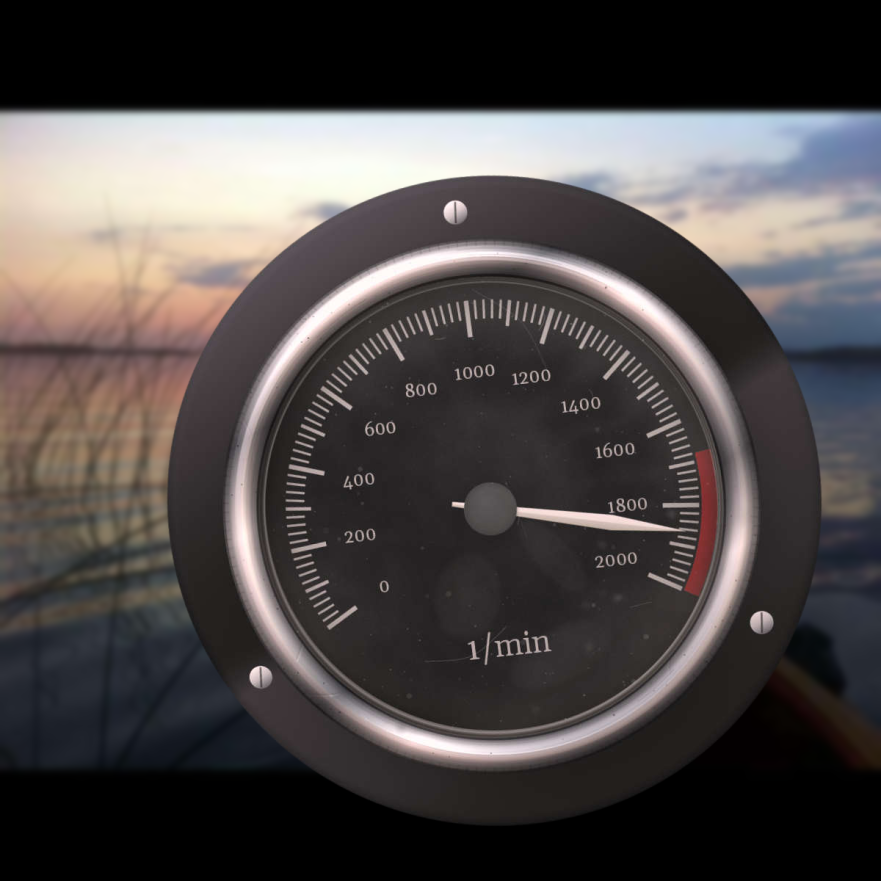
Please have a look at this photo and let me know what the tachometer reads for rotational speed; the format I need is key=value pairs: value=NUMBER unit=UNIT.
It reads value=1860 unit=rpm
